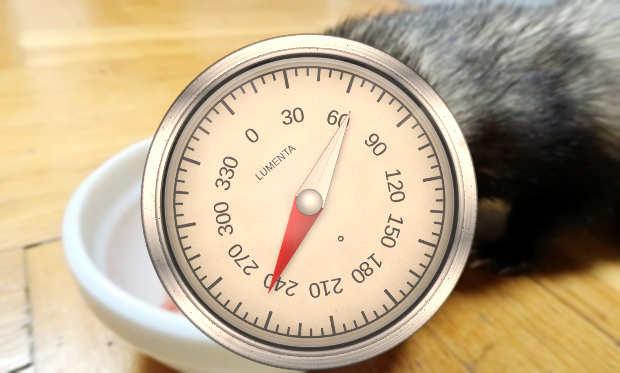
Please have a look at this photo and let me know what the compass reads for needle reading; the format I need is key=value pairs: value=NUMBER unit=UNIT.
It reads value=245 unit=°
